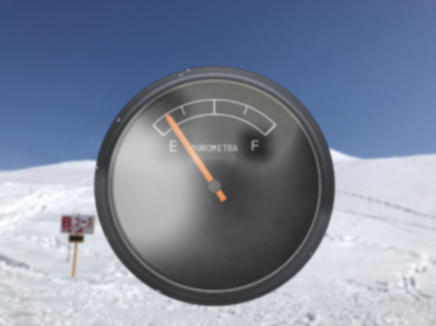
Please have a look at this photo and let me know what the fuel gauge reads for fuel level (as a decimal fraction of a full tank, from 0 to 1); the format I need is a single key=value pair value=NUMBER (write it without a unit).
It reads value=0.125
